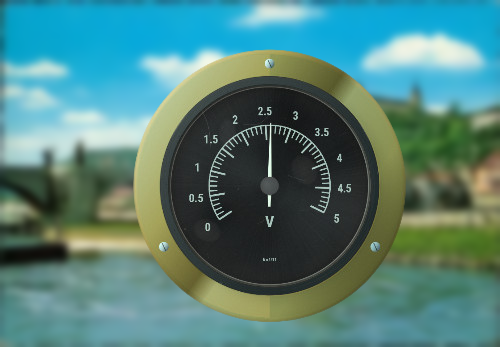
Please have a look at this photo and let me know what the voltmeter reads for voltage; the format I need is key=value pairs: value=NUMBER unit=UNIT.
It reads value=2.6 unit=V
